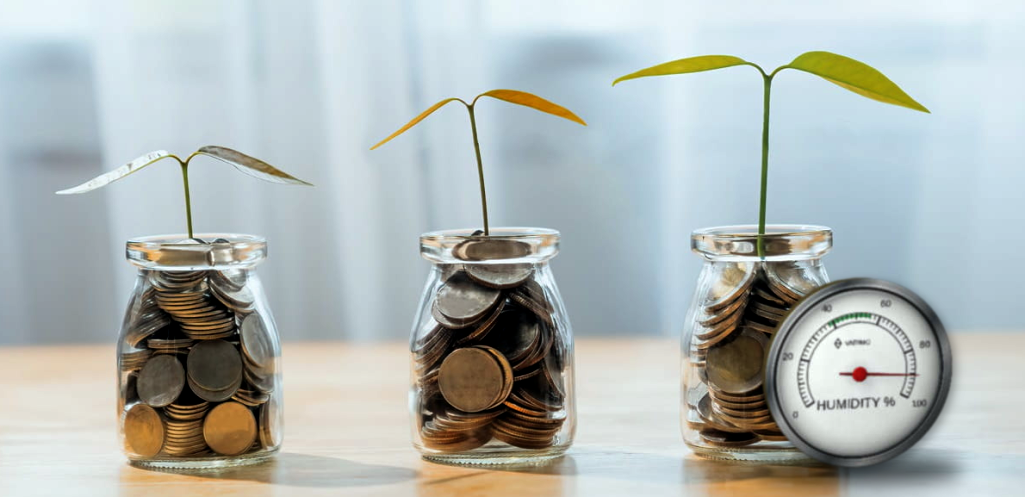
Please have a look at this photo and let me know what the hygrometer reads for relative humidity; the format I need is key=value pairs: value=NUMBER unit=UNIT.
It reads value=90 unit=%
